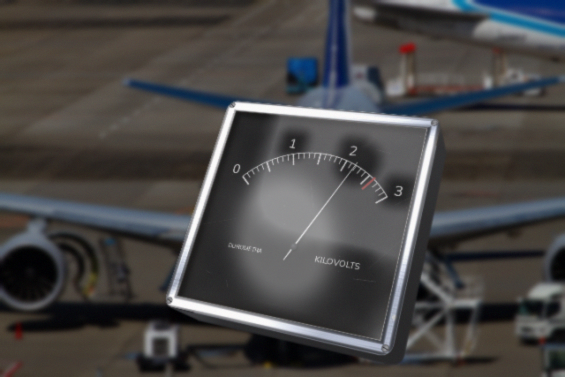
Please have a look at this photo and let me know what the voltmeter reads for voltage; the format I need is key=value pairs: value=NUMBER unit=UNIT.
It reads value=2.2 unit=kV
